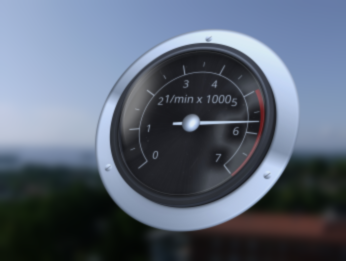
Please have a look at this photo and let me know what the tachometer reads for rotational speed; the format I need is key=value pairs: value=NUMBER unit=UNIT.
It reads value=5750 unit=rpm
